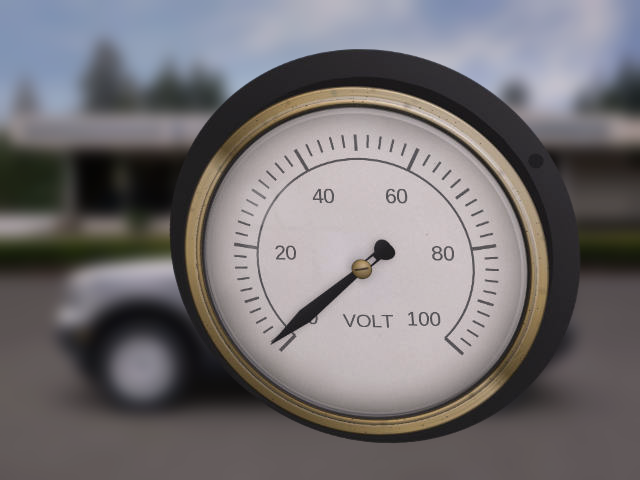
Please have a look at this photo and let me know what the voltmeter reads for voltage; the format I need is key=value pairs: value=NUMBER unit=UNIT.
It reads value=2 unit=V
